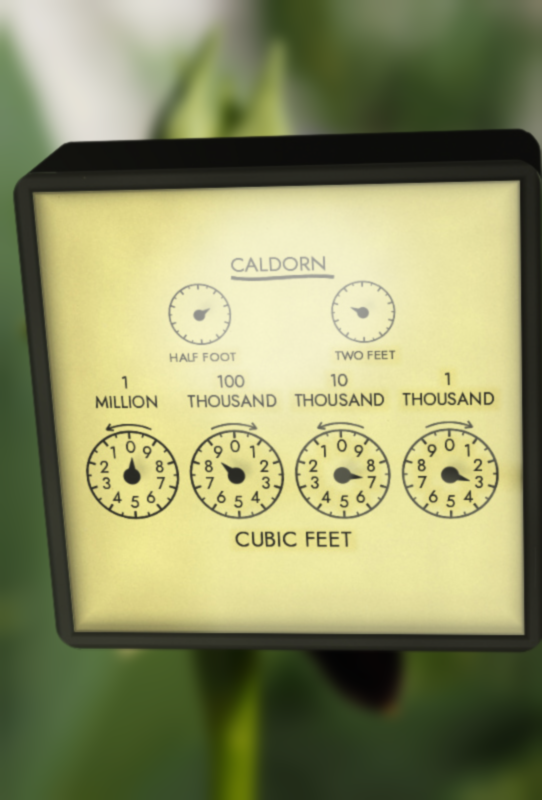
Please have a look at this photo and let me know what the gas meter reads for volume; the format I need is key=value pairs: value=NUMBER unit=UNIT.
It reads value=987300 unit=ft³
